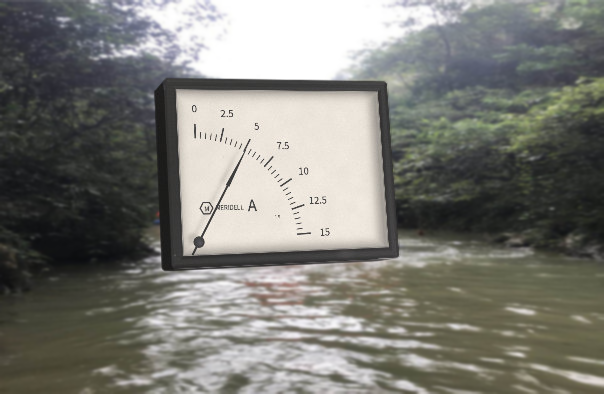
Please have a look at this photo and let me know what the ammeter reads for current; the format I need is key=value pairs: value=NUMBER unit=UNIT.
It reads value=5 unit=A
